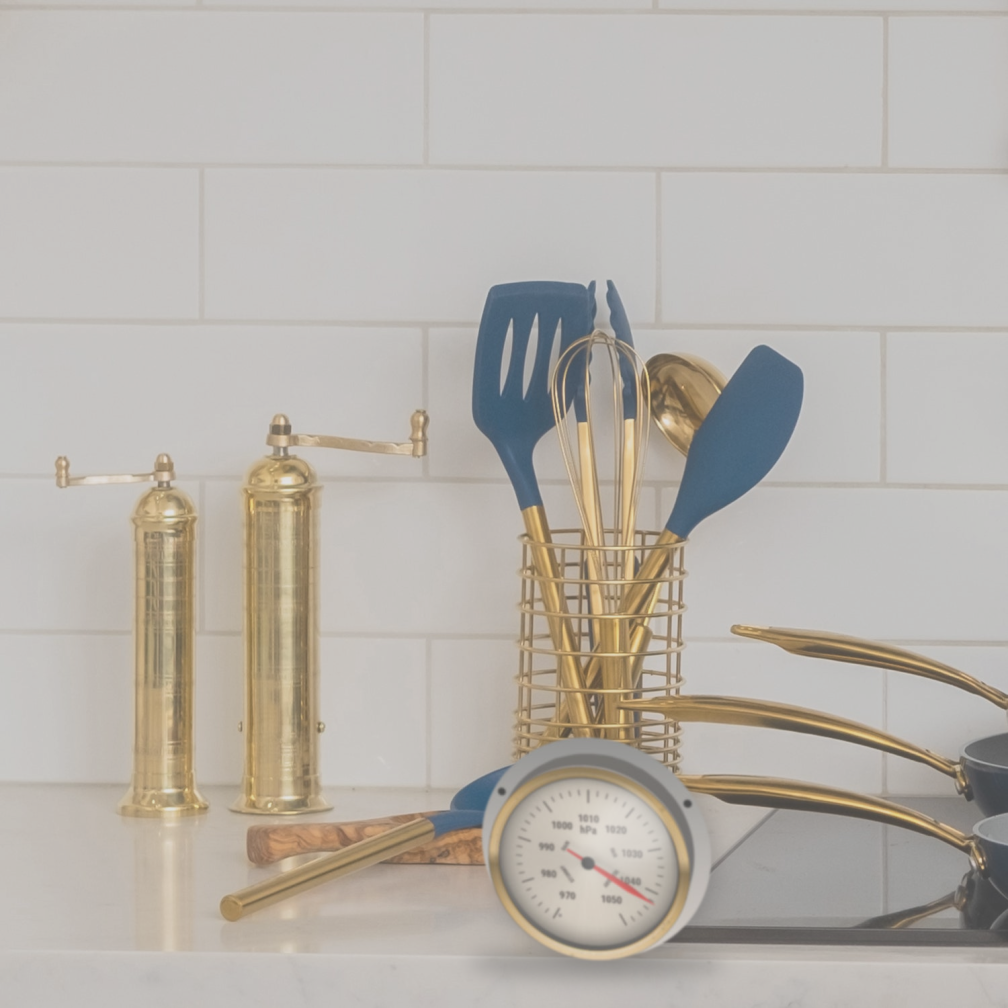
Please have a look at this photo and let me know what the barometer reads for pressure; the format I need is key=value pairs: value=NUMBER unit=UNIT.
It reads value=1042 unit=hPa
